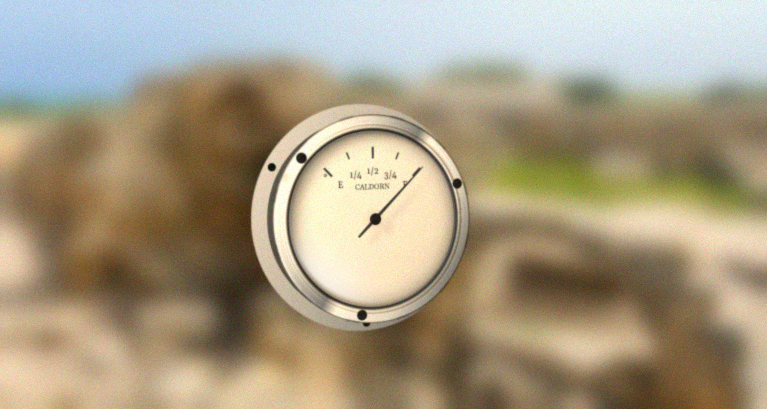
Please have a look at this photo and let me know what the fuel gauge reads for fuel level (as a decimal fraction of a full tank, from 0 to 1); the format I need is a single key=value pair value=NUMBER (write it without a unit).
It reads value=1
